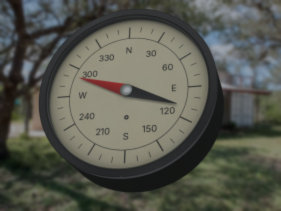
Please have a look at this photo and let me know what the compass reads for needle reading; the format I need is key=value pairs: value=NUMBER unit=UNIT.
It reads value=290 unit=°
